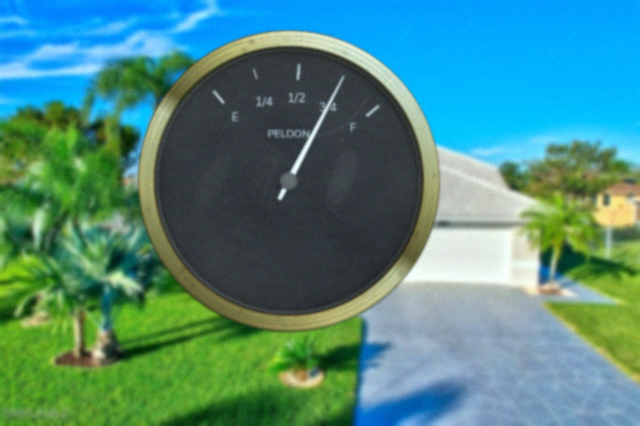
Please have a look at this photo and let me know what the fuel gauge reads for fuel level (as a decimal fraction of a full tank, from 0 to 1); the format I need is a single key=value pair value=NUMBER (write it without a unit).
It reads value=0.75
